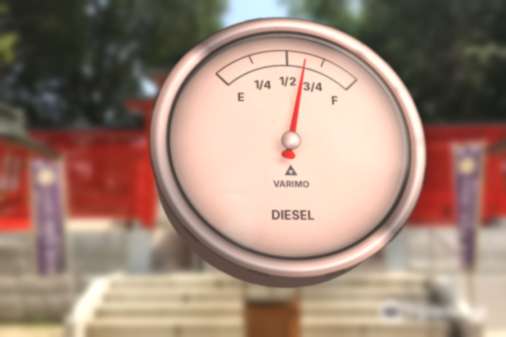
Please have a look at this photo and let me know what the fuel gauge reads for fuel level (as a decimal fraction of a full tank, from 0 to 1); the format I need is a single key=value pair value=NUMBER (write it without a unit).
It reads value=0.625
